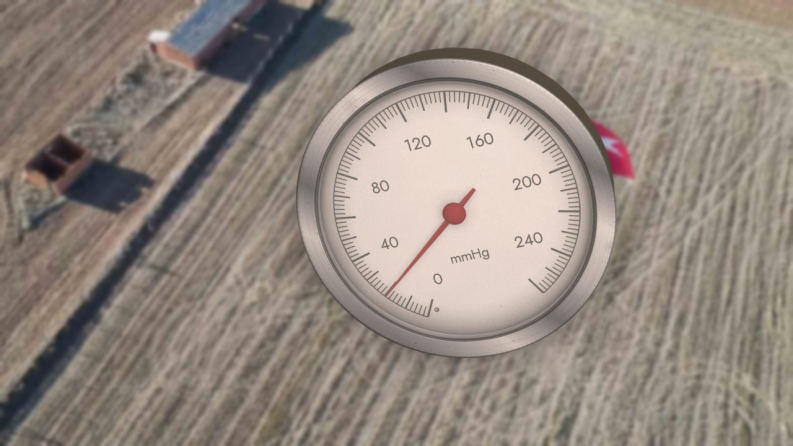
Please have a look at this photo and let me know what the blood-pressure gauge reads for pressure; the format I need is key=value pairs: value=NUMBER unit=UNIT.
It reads value=20 unit=mmHg
